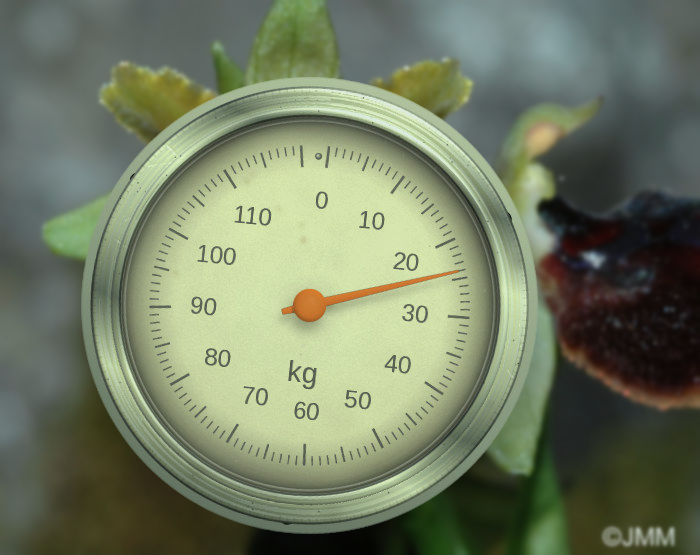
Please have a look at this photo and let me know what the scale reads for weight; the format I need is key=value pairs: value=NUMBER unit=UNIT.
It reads value=24 unit=kg
